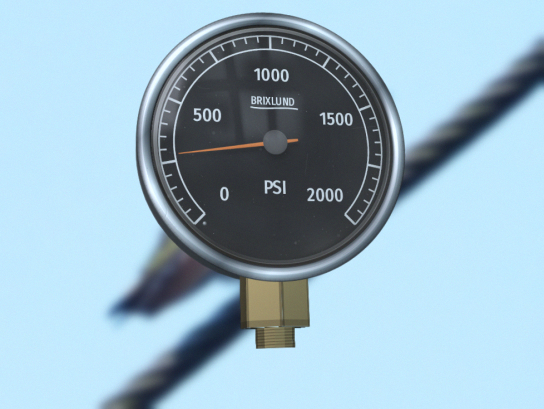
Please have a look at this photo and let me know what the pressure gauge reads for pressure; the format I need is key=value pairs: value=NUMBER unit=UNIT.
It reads value=275 unit=psi
